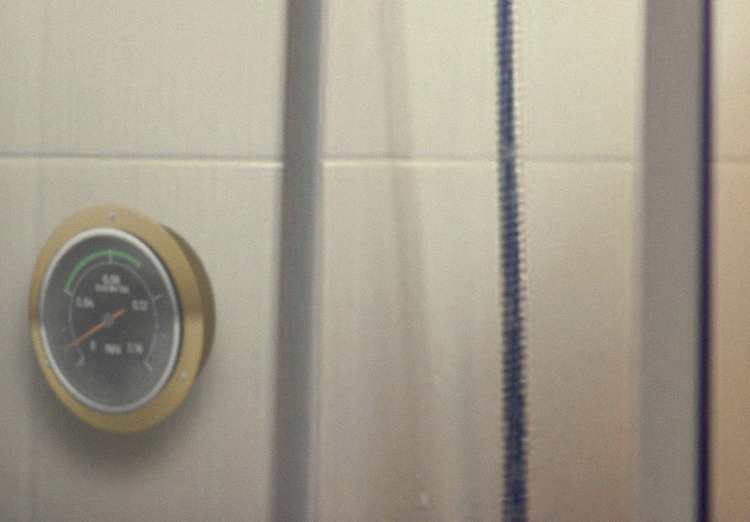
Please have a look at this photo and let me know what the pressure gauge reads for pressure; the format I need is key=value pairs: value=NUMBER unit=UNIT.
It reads value=0.01 unit=MPa
